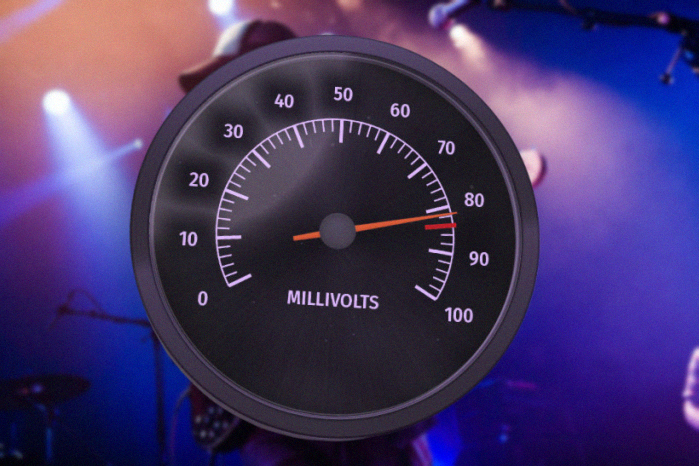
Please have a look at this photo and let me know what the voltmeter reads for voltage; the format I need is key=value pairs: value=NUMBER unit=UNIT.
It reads value=82 unit=mV
